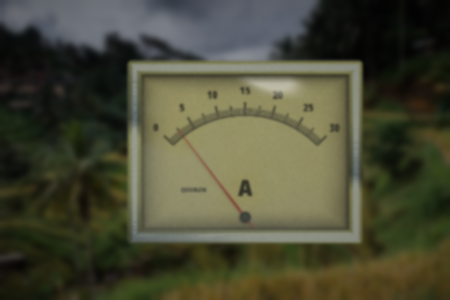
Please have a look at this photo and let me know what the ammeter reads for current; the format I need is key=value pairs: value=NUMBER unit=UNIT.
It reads value=2.5 unit=A
